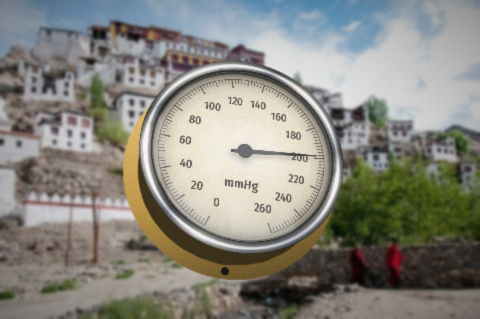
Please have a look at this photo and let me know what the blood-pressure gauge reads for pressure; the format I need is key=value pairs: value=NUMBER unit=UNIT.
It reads value=200 unit=mmHg
